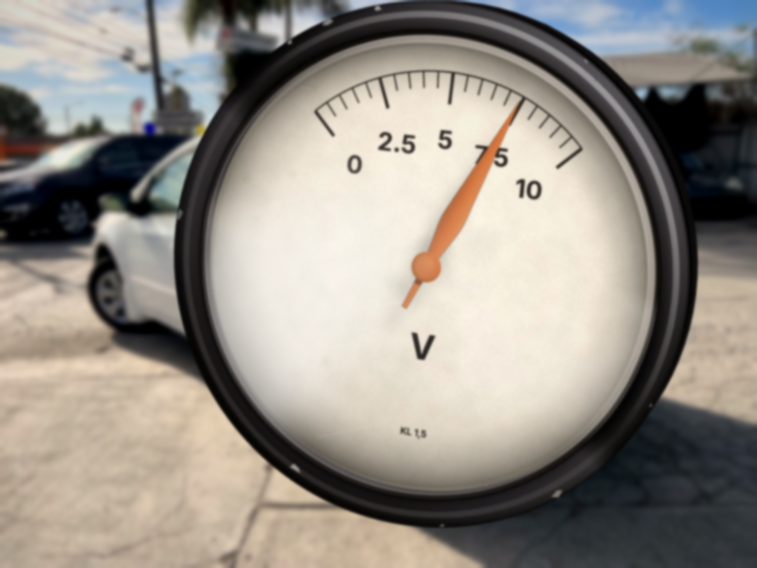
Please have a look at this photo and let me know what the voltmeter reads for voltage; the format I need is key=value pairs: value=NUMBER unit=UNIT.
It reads value=7.5 unit=V
